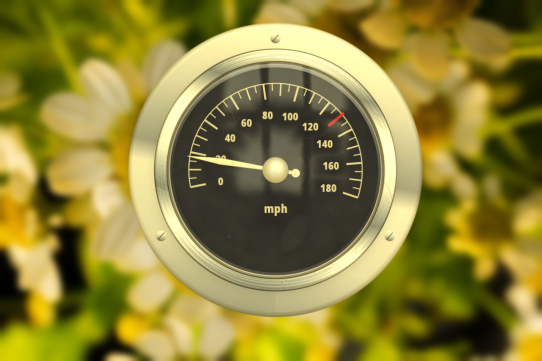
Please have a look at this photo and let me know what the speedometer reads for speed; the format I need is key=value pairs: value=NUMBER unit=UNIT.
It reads value=17.5 unit=mph
